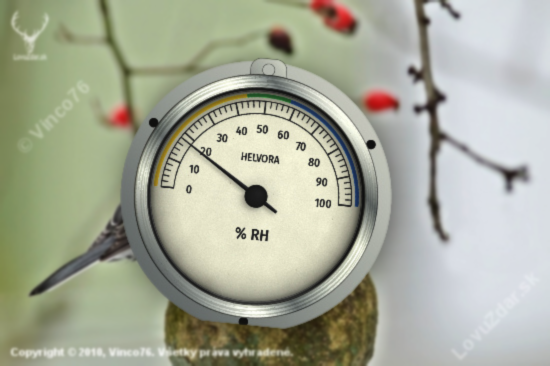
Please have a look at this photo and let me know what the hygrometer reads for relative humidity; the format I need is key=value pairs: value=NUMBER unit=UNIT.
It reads value=18 unit=%
